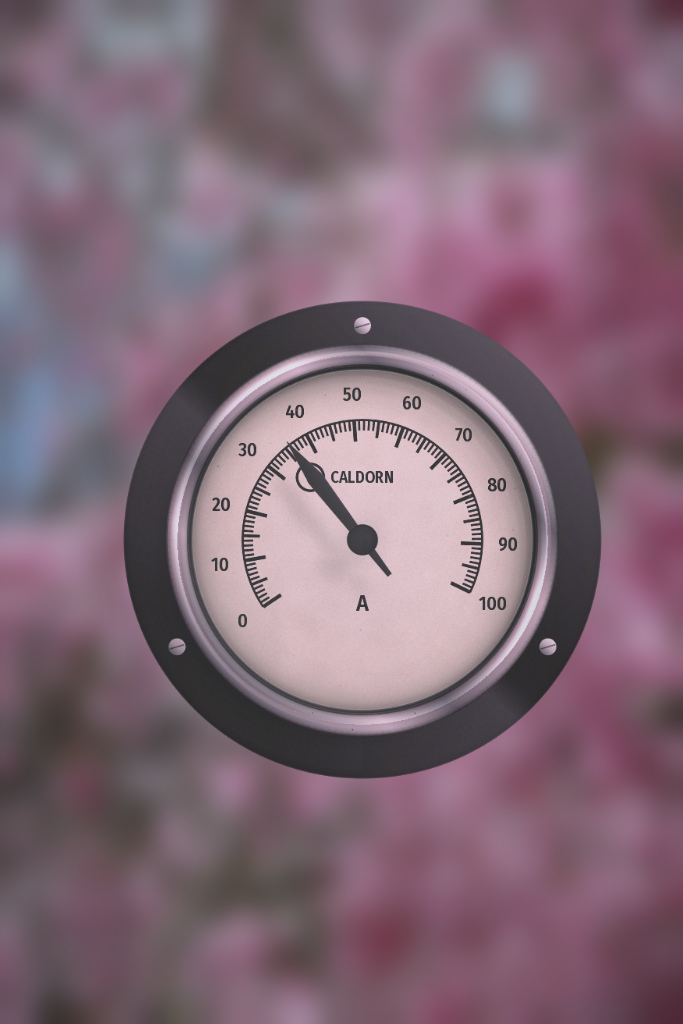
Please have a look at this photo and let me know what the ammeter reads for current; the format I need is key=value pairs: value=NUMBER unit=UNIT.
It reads value=36 unit=A
